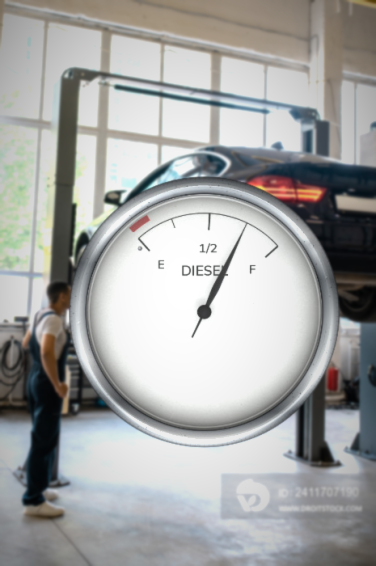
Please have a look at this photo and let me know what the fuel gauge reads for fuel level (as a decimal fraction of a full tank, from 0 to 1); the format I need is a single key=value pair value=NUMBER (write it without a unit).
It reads value=0.75
